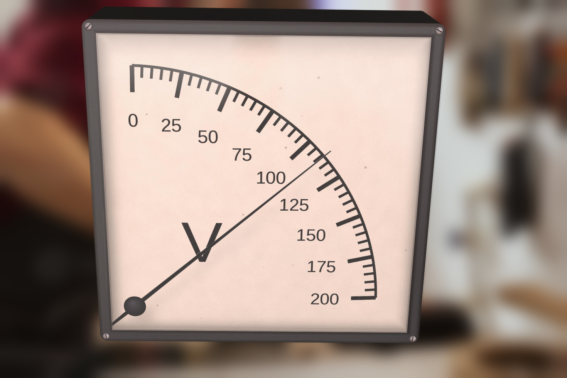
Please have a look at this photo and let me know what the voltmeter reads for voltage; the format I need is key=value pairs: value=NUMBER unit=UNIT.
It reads value=110 unit=V
